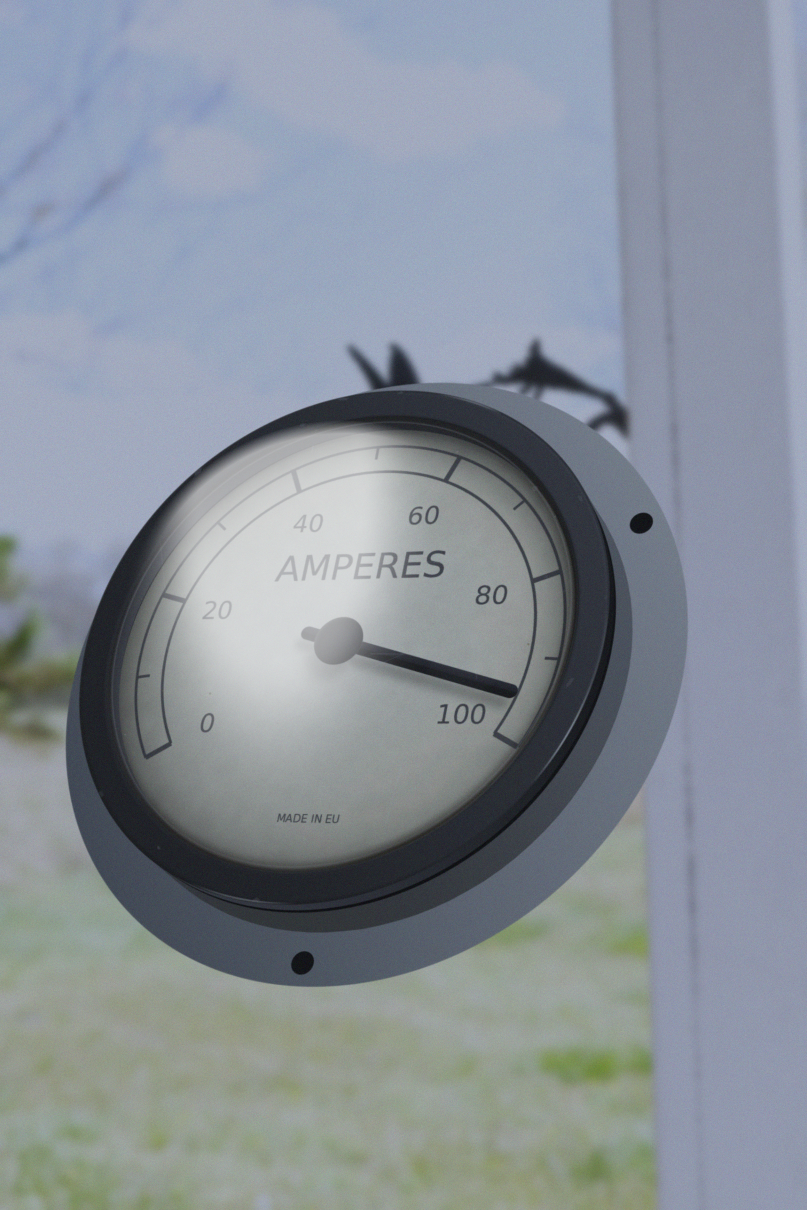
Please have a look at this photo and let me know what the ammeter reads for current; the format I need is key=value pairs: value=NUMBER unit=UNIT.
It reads value=95 unit=A
